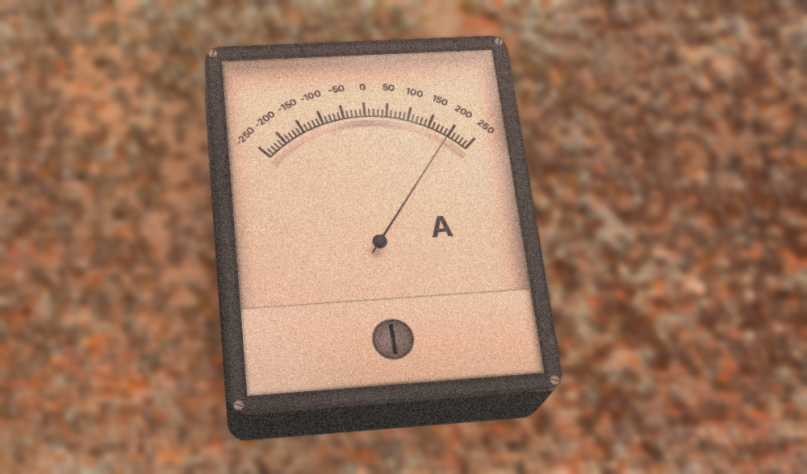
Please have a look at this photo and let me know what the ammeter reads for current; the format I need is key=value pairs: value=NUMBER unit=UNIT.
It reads value=200 unit=A
